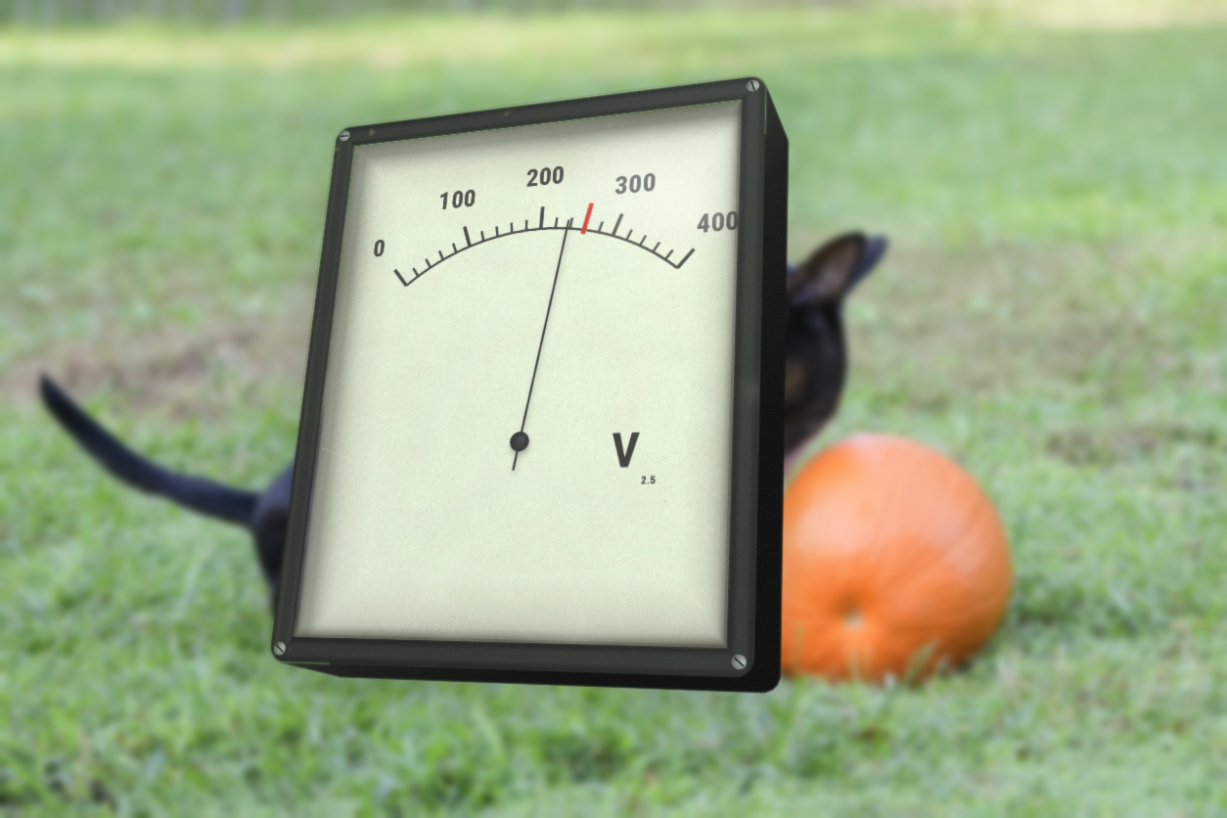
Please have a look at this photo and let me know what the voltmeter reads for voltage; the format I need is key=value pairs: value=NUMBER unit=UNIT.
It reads value=240 unit=V
